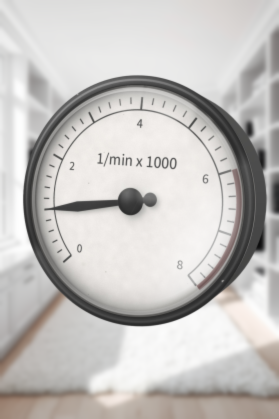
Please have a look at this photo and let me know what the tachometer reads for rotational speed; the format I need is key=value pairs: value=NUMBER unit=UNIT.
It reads value=1000 unit=rpm
